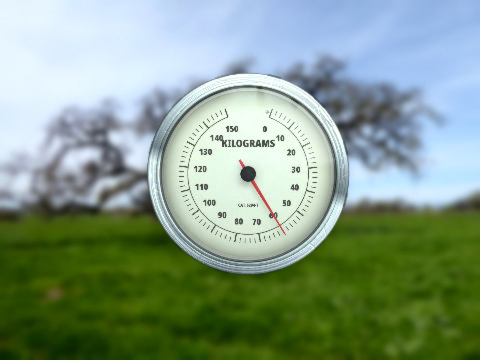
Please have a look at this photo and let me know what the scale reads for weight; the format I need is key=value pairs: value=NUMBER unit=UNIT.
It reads value=60 unit=kg
